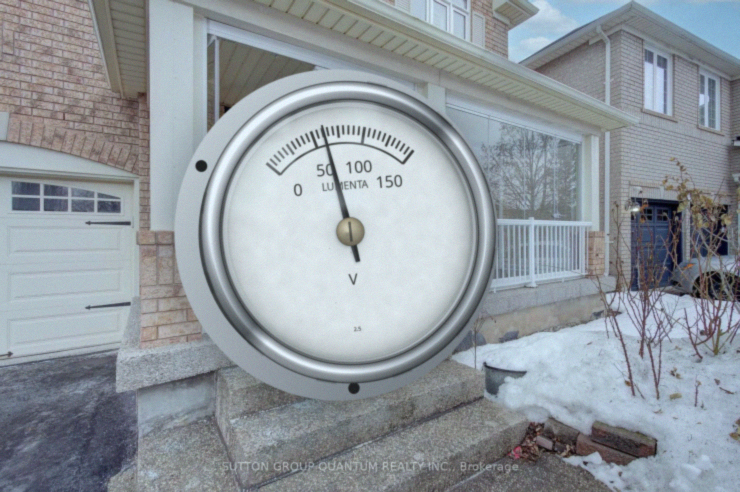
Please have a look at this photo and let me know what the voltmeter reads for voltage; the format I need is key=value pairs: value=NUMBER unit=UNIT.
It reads value=60 unit=V
